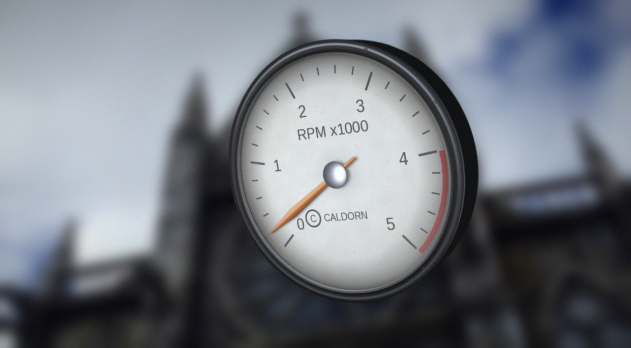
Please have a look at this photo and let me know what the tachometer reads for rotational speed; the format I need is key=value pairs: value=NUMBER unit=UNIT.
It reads value=200 unit=rpm
